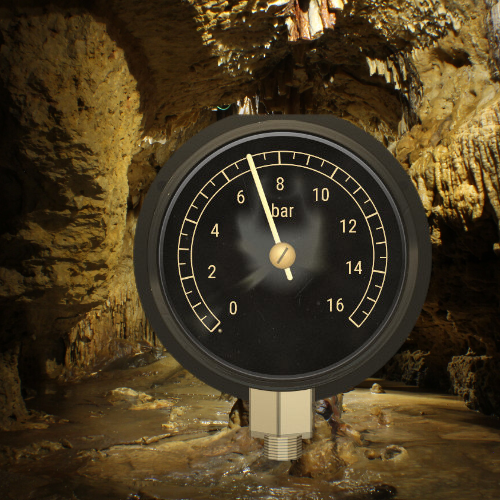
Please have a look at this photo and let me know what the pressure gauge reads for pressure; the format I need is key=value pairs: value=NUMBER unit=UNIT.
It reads value=7 unit=bar
